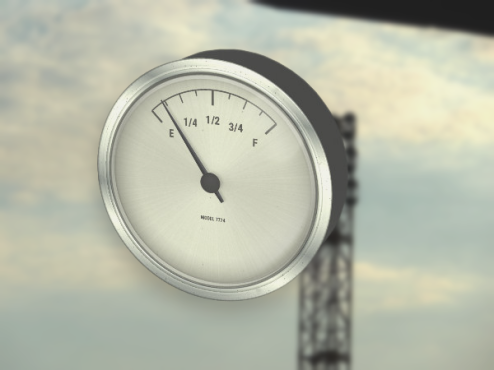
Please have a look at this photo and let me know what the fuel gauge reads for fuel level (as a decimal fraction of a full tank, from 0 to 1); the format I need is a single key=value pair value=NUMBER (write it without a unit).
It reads value=0.125
